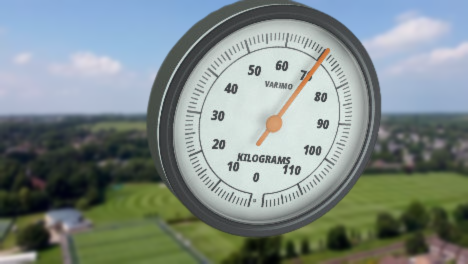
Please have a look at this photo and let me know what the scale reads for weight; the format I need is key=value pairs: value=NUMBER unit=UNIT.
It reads value=70 unit=kg
